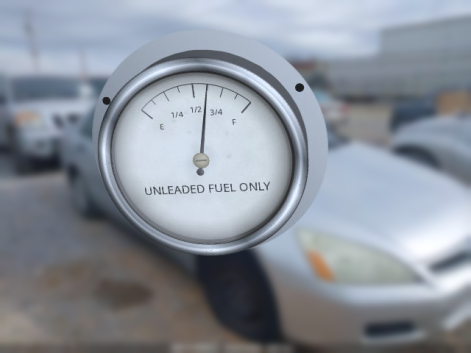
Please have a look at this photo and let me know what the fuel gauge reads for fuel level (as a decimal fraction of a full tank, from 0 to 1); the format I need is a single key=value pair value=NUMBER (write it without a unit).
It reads value=0.625
